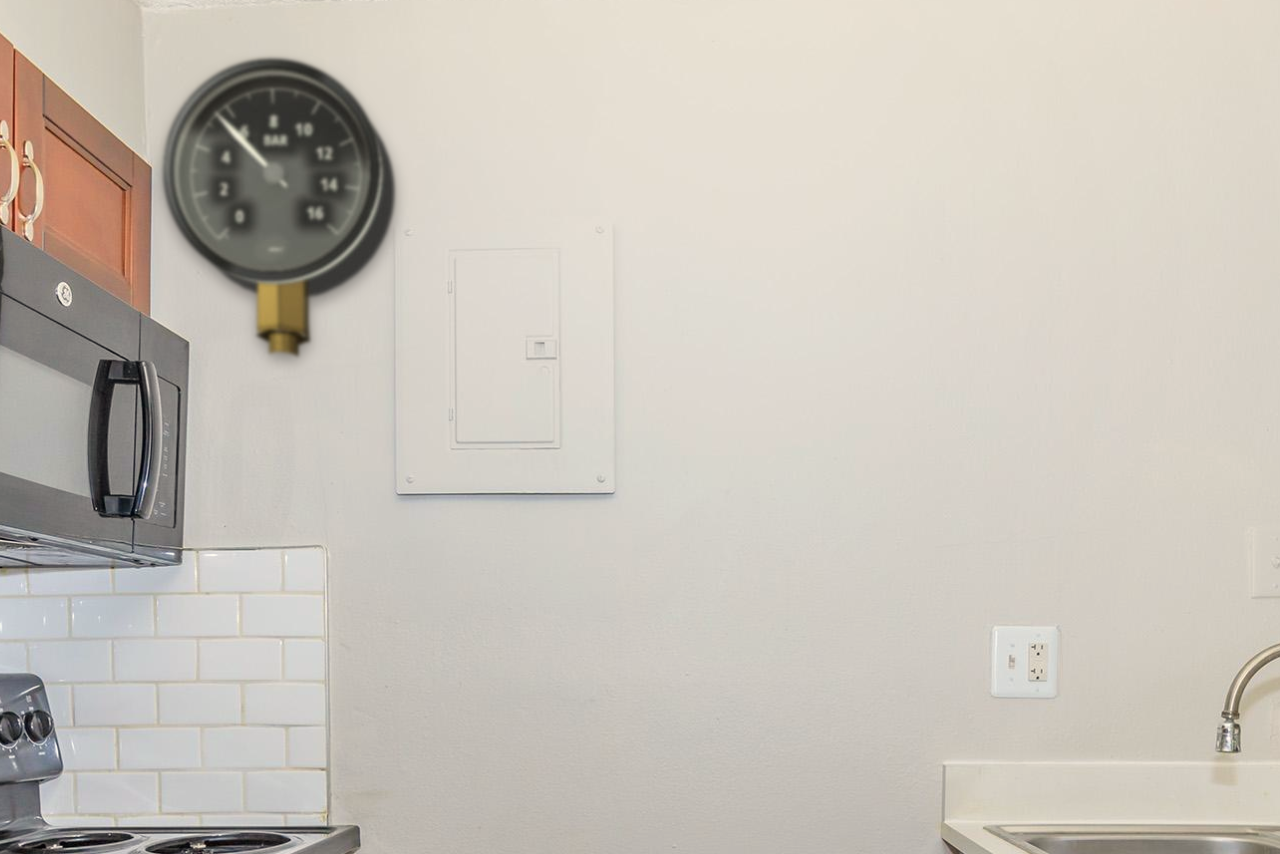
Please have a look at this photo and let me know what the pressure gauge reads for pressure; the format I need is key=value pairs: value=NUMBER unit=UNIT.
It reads value=5.5 unit=bar
